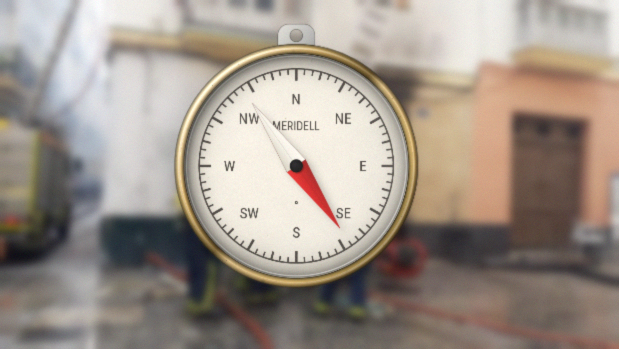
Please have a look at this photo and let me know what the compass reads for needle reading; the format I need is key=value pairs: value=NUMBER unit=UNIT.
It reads value=145 unit=°
